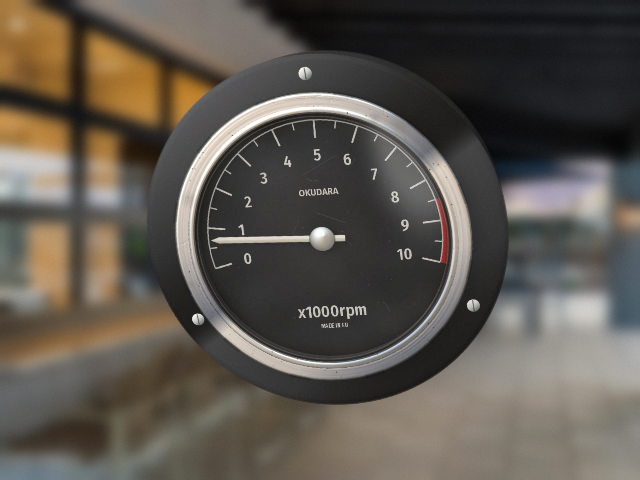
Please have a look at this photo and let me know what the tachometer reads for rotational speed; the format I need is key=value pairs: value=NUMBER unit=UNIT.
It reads value=750 unit=rpm
